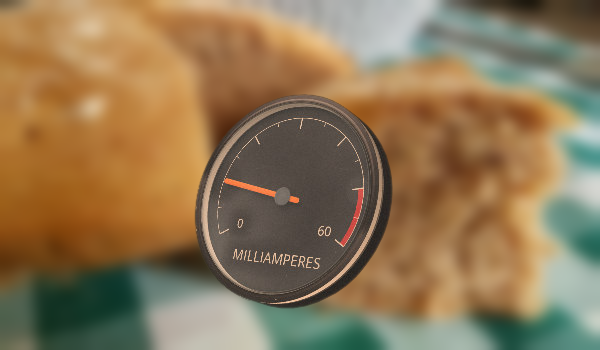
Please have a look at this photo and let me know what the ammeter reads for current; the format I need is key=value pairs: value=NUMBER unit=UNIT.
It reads value=10 unit=mA
